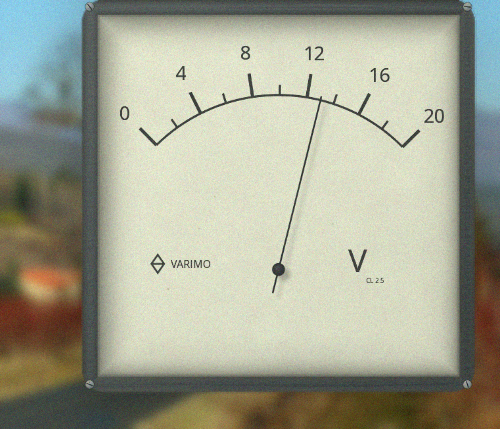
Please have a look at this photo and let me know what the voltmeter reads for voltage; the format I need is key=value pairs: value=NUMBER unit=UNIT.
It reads value=13 unit=V
